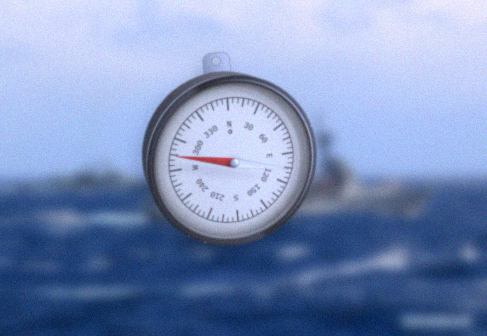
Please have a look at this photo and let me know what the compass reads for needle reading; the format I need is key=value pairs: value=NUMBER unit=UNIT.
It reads value=285 unit=°
